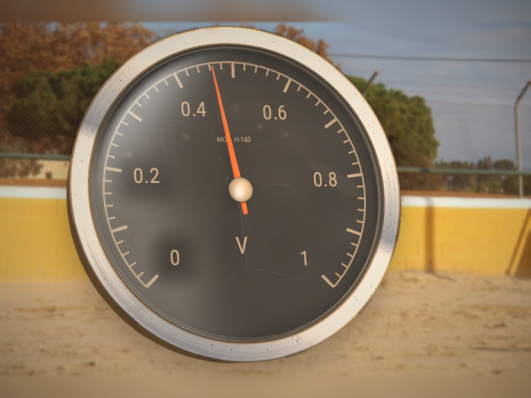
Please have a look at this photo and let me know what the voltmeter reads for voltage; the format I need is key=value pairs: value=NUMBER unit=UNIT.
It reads value=0.46 unit=V
